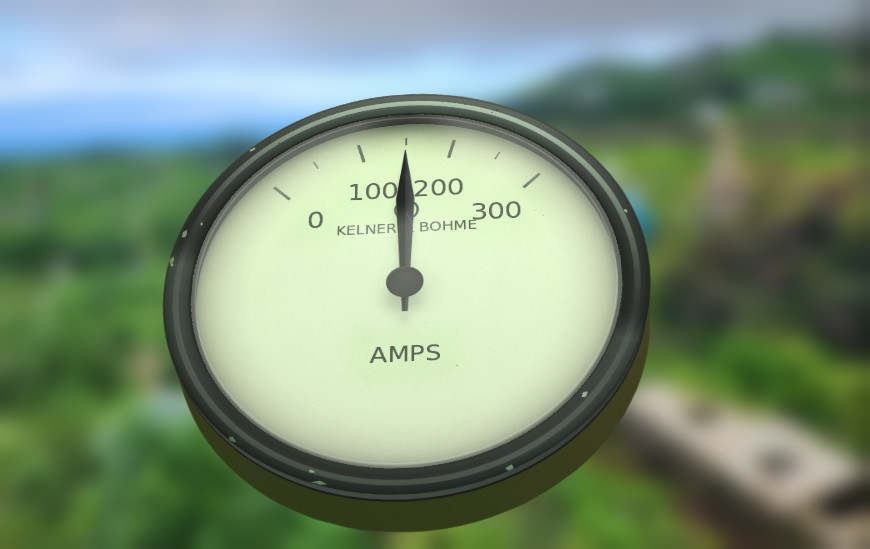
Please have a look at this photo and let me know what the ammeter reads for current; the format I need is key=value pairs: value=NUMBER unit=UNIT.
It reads value=150 unit=A
